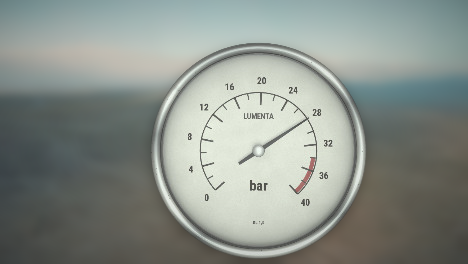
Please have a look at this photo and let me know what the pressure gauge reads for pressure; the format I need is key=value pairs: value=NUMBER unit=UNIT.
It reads value=28 unit=bar
